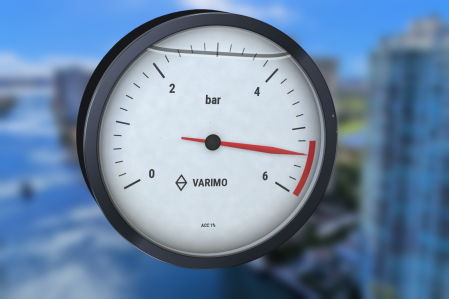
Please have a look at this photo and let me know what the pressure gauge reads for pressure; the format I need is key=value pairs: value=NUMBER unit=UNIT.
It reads value=5.4 unit=bar
